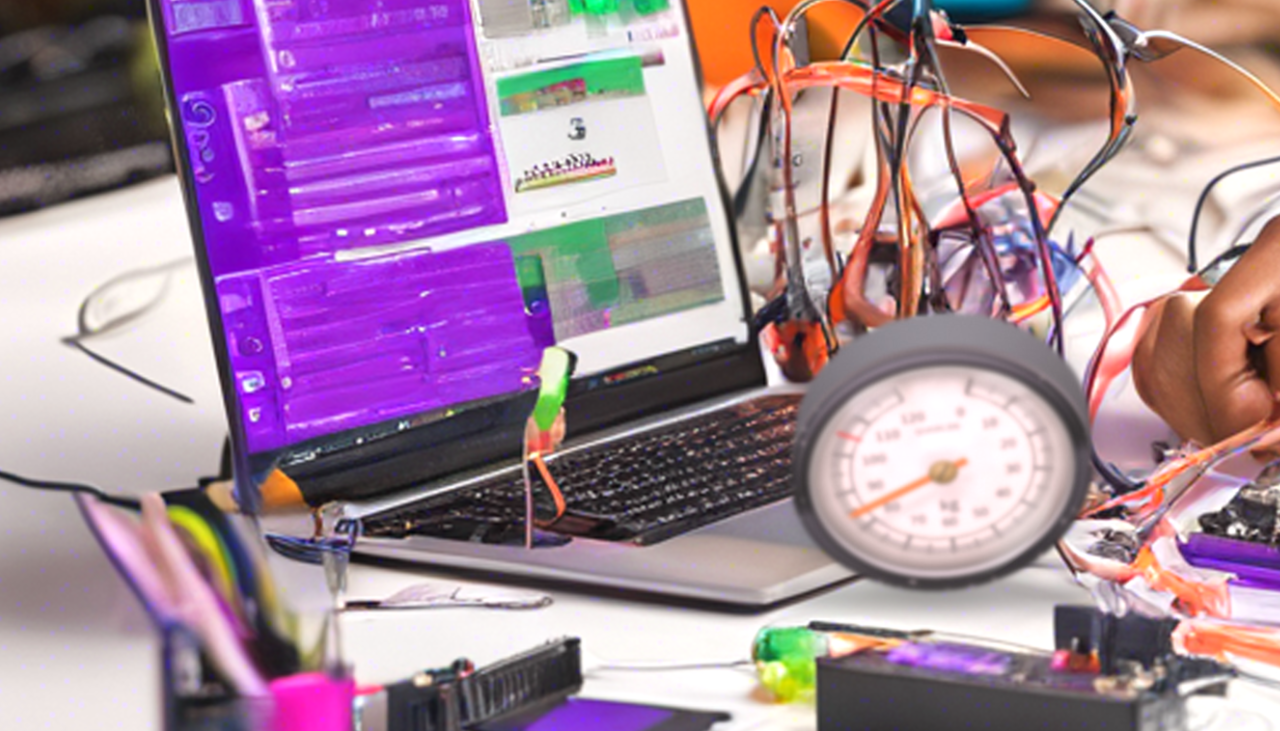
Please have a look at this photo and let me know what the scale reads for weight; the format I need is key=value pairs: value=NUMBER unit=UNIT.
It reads value=85 unit=kg
